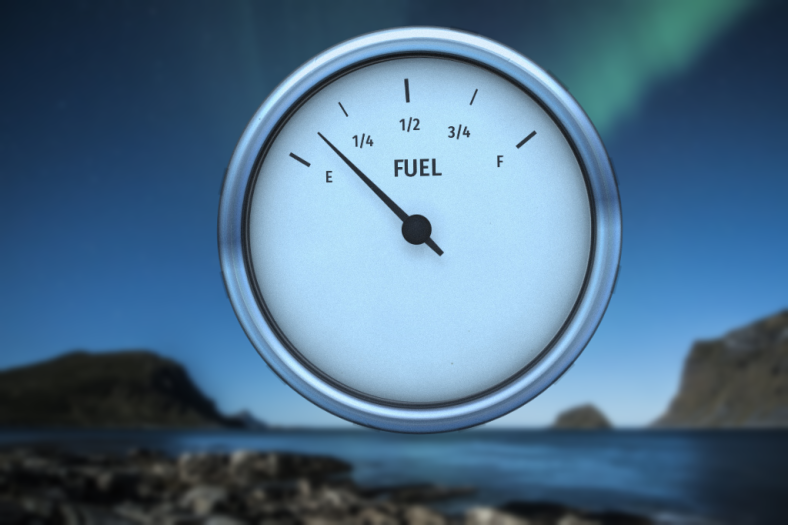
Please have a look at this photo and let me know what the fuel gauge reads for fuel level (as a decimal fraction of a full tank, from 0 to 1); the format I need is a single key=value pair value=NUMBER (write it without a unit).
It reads value=0.125
